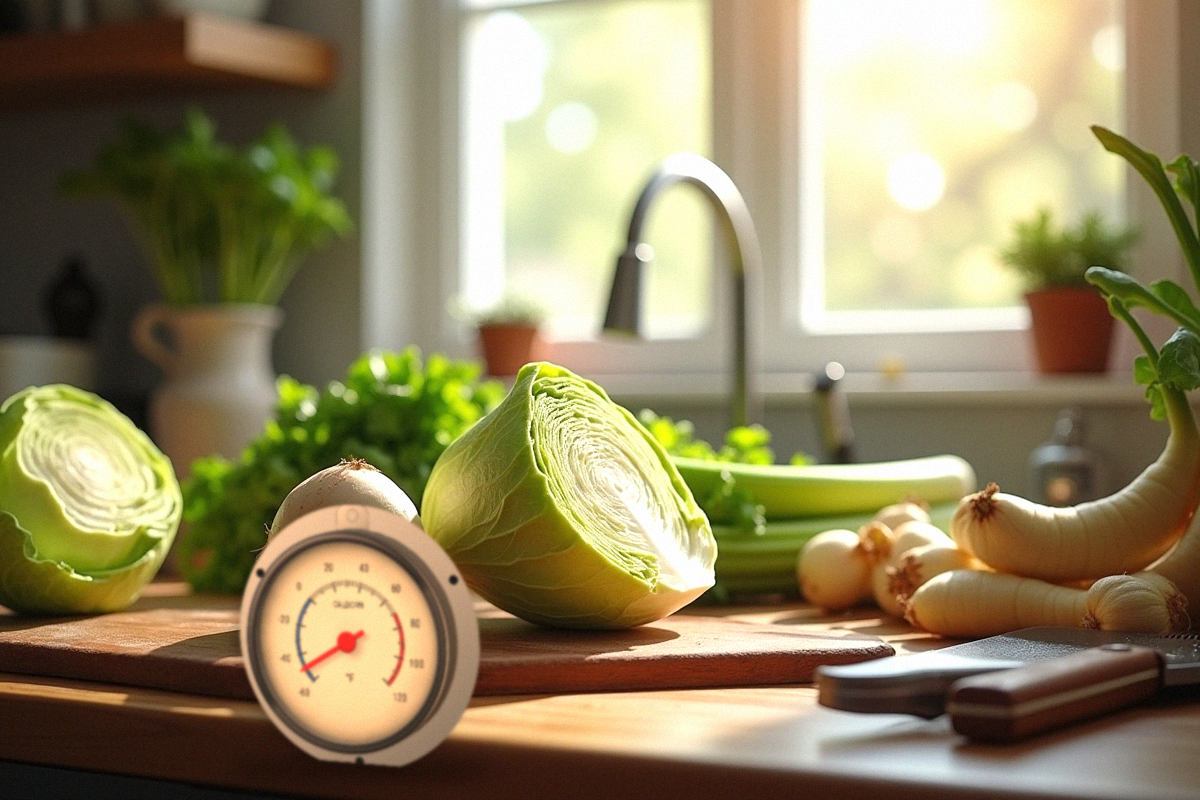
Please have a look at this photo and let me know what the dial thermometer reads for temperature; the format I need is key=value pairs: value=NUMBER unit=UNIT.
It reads value=-50 unit=°F
